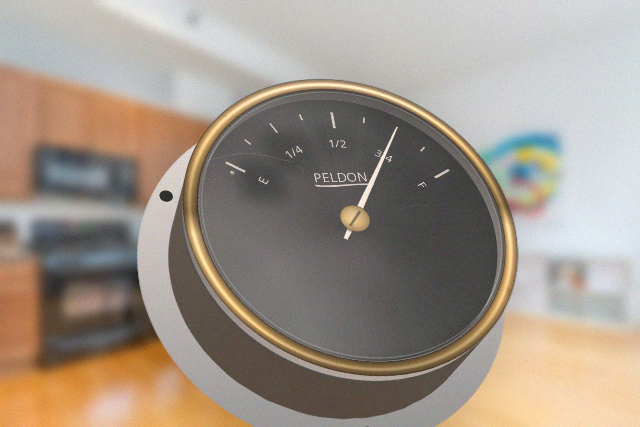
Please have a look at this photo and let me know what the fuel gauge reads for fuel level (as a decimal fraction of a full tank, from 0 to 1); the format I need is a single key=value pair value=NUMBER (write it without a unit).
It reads value=0.75
